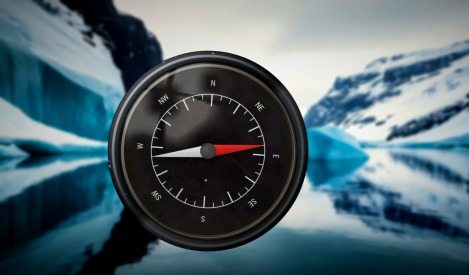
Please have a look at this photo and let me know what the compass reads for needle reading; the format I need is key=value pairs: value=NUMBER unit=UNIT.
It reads value=80 unit=°
